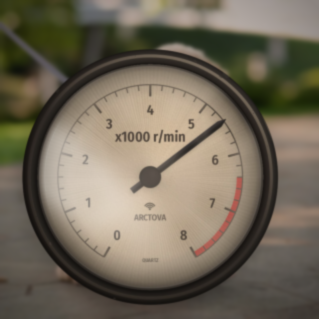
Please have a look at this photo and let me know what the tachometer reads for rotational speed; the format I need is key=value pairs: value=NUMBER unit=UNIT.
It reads value=5400 unit=rpm
